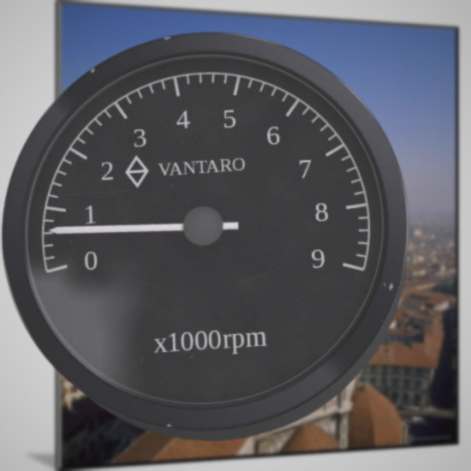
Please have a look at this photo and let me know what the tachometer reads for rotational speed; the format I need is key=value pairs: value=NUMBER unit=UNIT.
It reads value=600 unit=rpm
